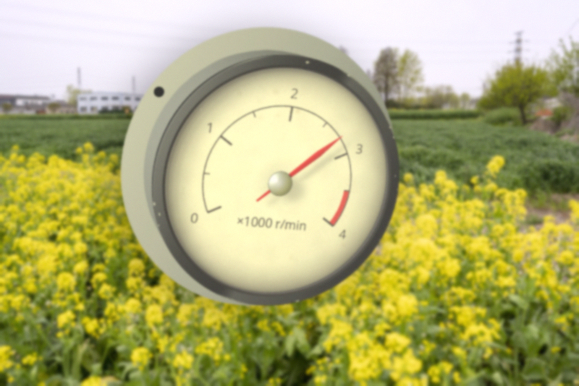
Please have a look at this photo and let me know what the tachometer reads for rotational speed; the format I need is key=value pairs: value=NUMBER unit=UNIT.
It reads value=2750 unit=rpm
